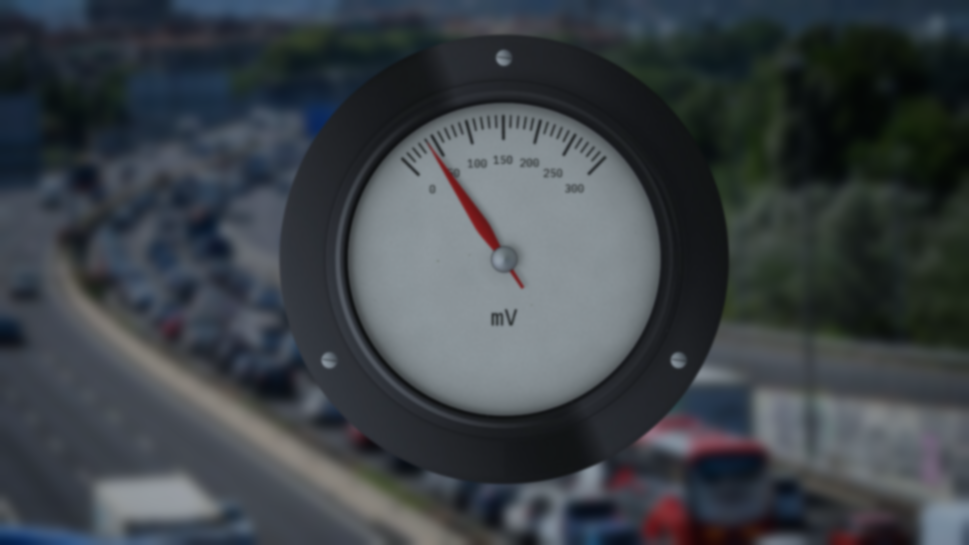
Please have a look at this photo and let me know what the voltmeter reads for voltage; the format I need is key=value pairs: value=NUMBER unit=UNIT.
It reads value=40 unit=mV
